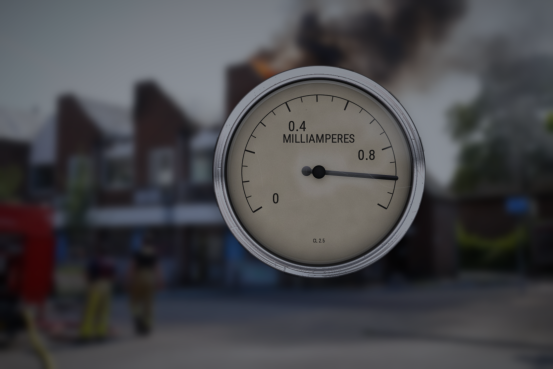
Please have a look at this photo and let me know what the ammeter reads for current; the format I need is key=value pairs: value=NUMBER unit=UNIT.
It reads value=0.9 unit=mA
